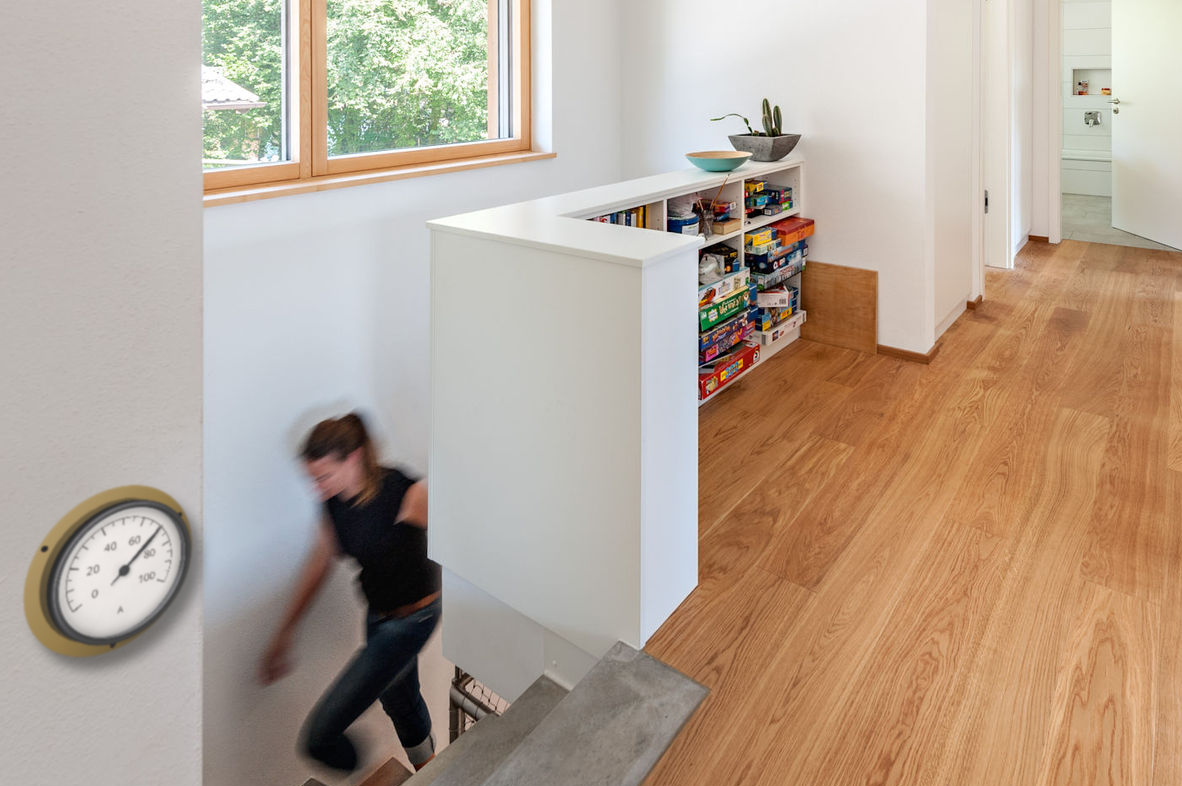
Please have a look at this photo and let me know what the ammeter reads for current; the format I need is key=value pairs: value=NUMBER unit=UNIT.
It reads value=70 unit=A
